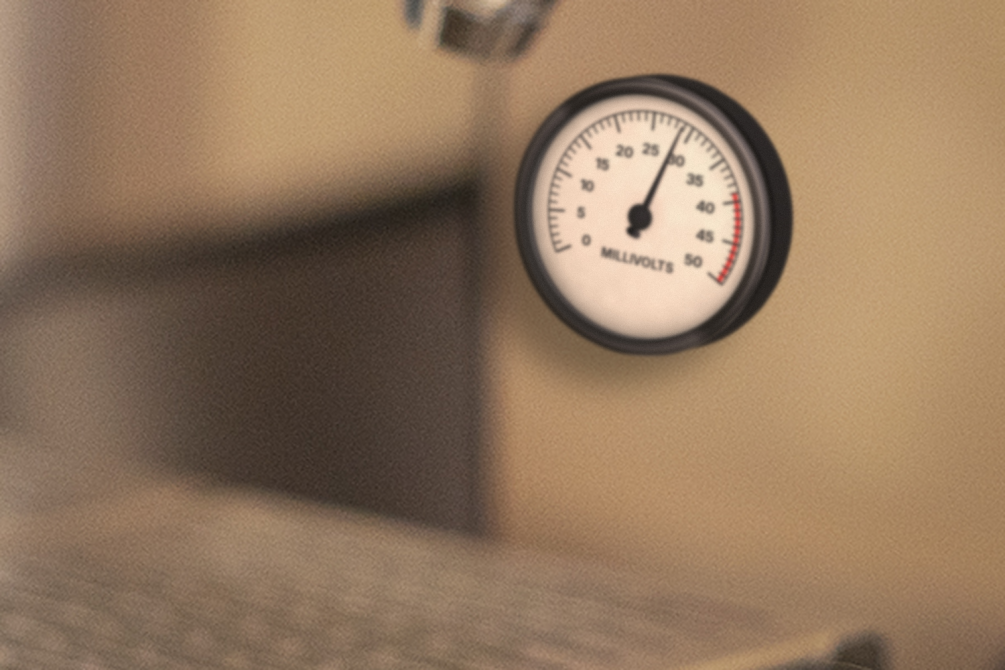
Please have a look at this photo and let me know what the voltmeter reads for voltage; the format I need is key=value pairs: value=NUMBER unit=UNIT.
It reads value=29 unit=mV
